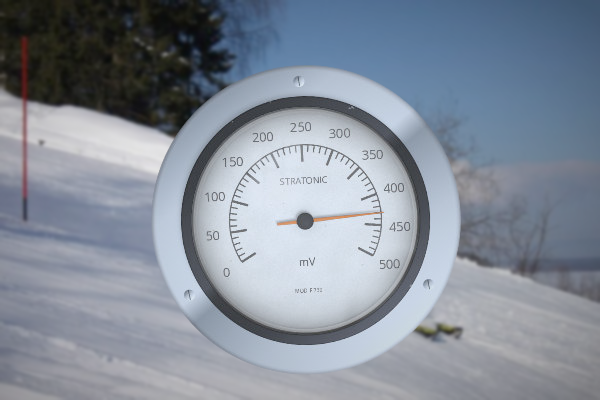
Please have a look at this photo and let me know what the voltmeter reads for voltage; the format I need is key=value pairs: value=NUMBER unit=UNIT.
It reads value=430 unit=mV
